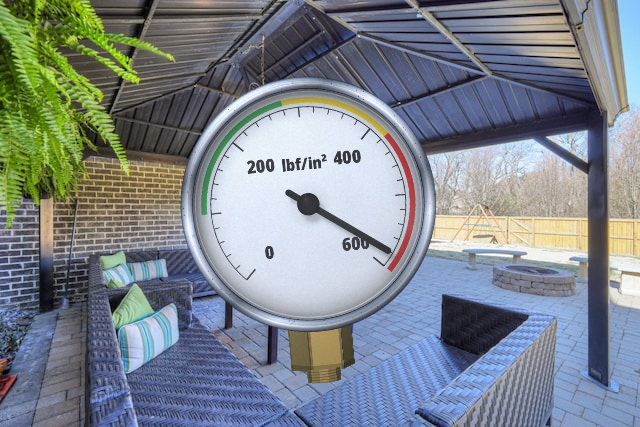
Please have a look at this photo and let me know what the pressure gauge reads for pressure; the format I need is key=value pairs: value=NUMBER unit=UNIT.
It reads value=580 unit=psi
